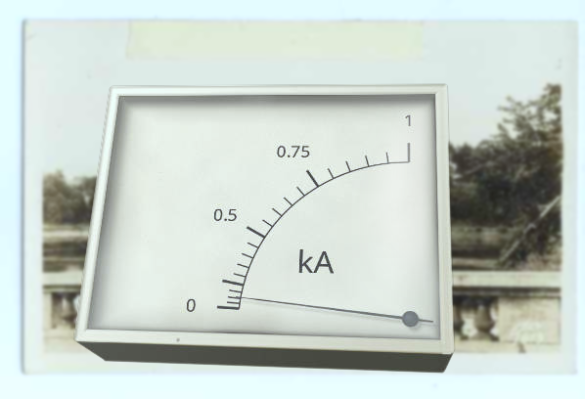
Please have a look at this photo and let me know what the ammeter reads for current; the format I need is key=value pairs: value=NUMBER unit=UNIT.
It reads value=0.15 unit=kA
